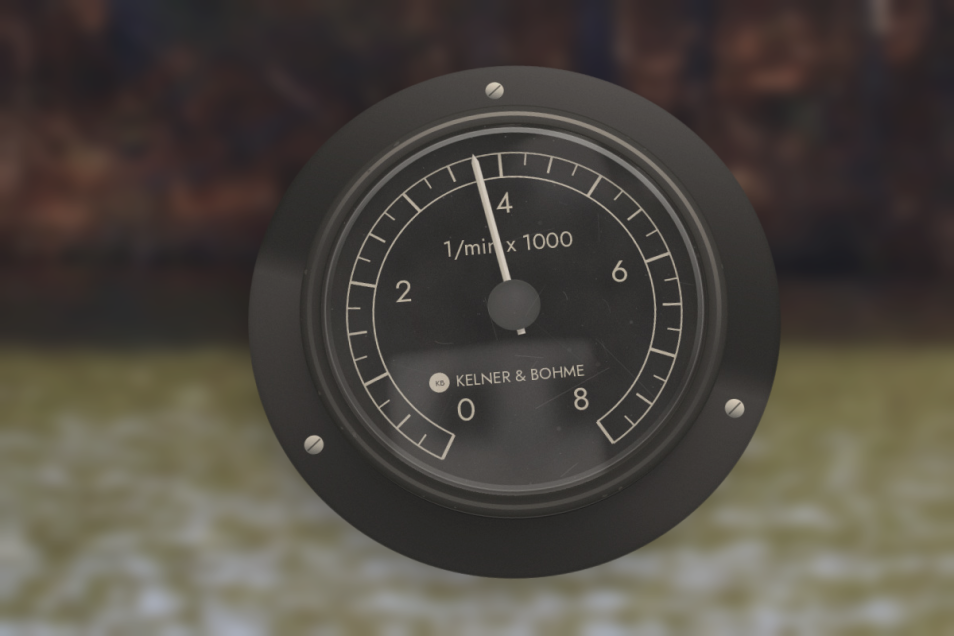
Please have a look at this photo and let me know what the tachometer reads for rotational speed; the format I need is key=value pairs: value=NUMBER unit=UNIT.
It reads value=3750 unit=rpm
